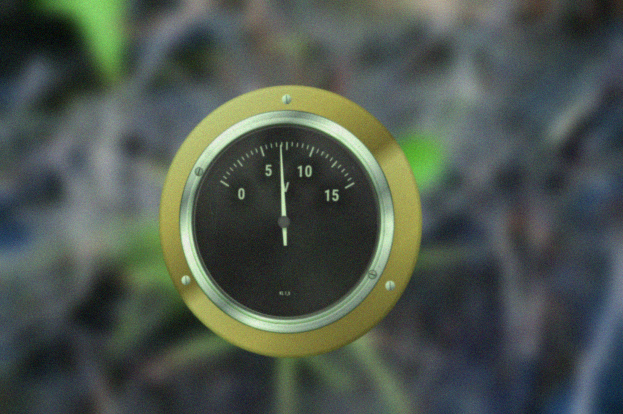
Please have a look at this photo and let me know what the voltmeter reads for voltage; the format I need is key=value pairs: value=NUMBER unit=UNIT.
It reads value=7 unit=V
